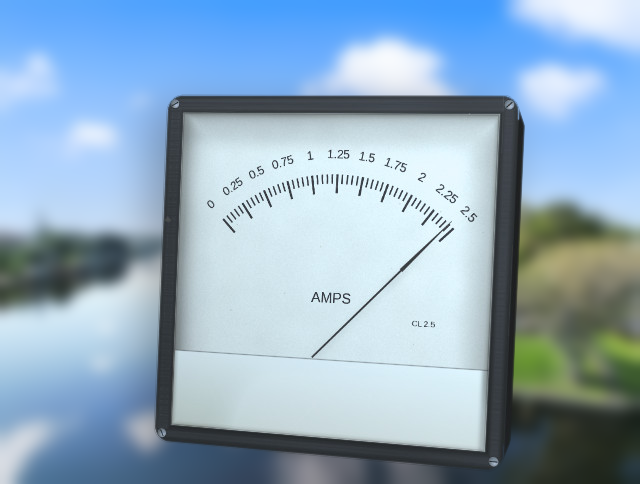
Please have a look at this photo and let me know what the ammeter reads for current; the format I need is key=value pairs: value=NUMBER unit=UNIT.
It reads value=2.45 unit=A
